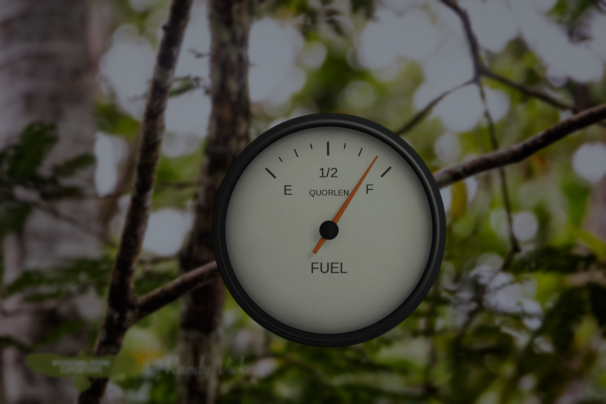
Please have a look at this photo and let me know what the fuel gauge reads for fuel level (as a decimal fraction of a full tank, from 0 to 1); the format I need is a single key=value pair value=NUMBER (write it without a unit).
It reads value=0.875
